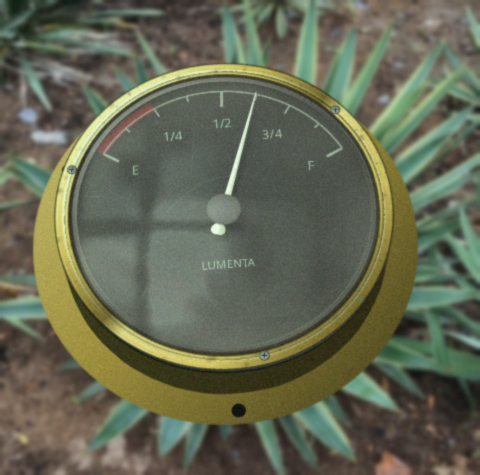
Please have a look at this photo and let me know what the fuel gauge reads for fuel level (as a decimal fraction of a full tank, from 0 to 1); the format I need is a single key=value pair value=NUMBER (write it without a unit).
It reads value=0.625
